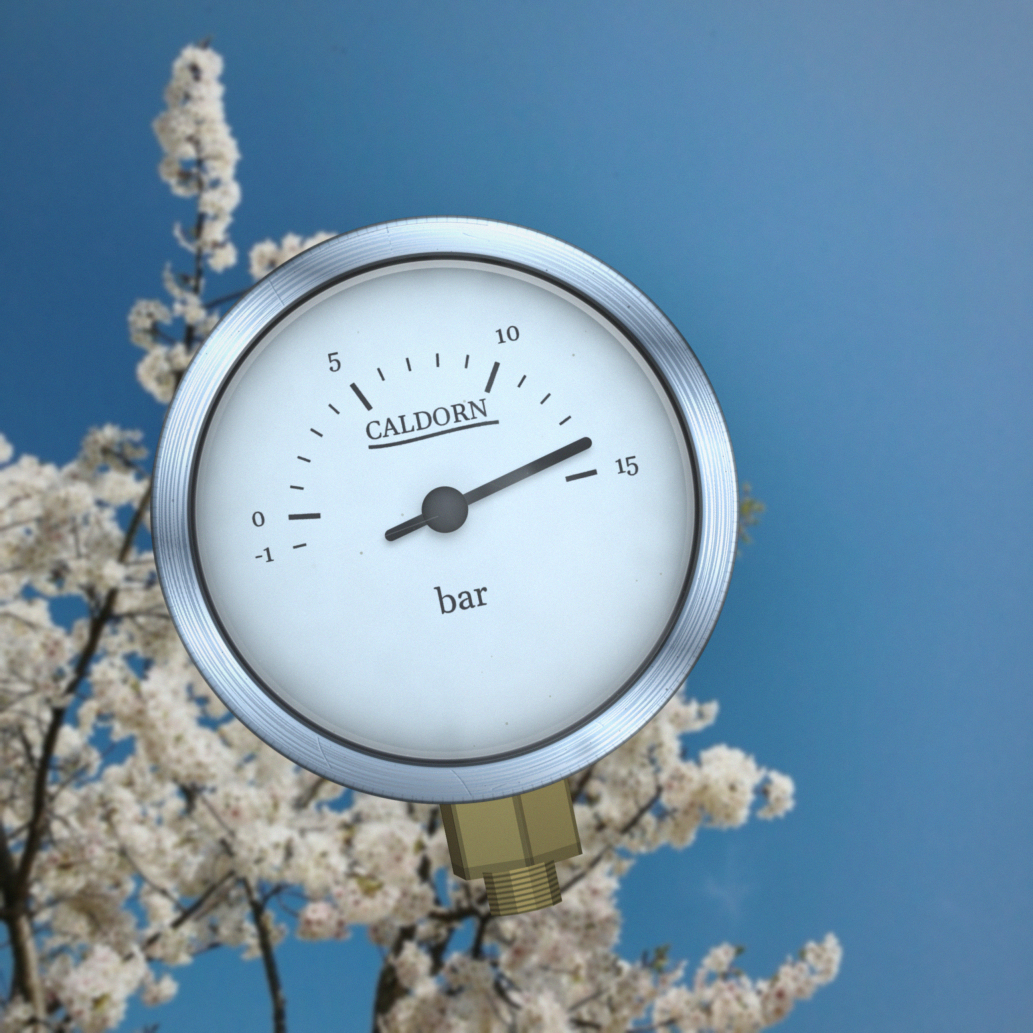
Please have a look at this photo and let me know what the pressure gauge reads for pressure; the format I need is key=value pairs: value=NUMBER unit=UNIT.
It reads value=14 unit=bar
